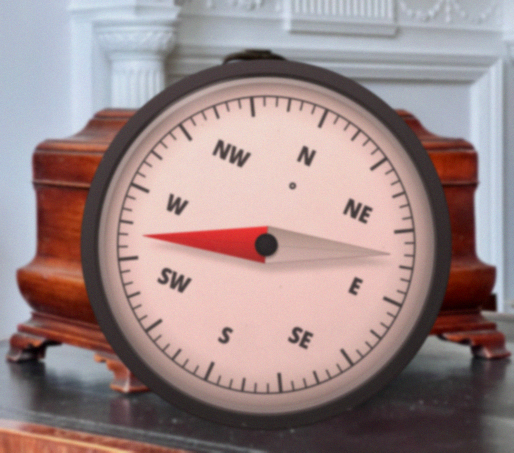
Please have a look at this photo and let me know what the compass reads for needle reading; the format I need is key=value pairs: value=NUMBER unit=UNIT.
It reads value=250 unit=°
